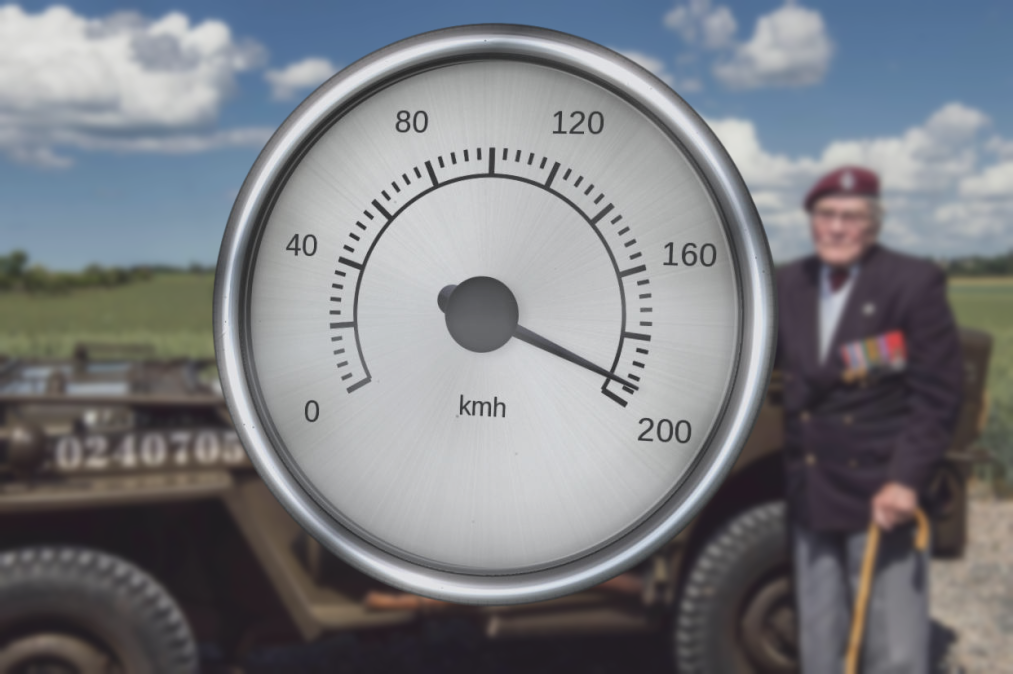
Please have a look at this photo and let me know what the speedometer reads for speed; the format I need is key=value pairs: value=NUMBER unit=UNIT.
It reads value=194 unit=km/h
